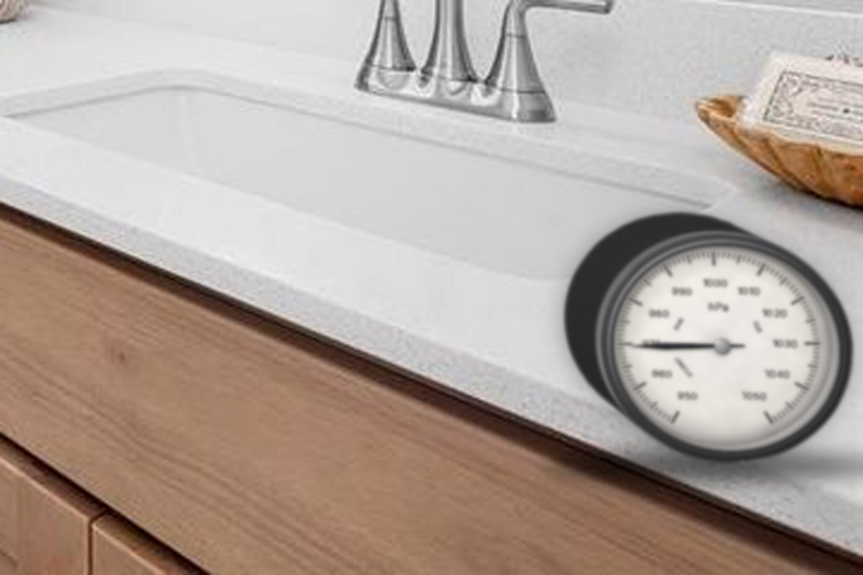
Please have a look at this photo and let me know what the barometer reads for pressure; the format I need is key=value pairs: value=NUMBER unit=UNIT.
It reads value=970 unit=hPa
